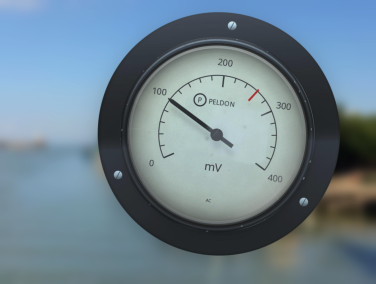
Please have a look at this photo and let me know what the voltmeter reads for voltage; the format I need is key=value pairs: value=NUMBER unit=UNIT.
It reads value=100 unit=mV
